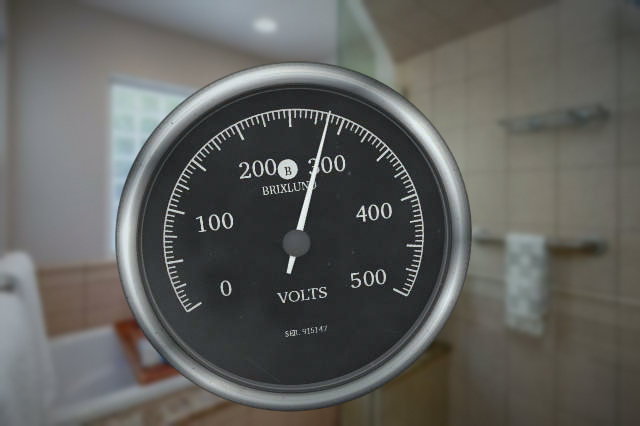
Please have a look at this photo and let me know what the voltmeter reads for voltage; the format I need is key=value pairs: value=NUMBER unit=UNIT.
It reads value=285 unit=V
